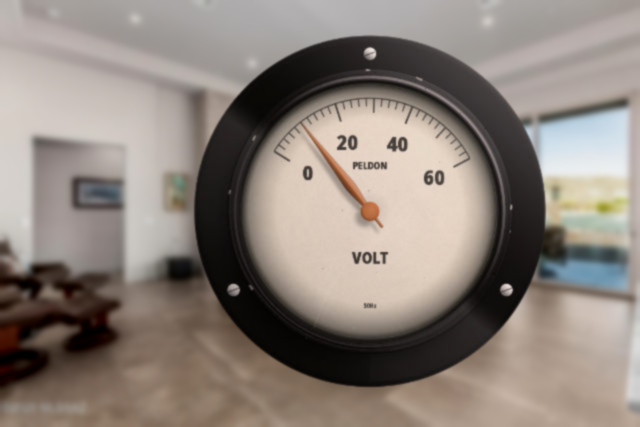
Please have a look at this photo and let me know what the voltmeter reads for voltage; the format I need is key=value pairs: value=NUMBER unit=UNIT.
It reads value=10 unit=V
